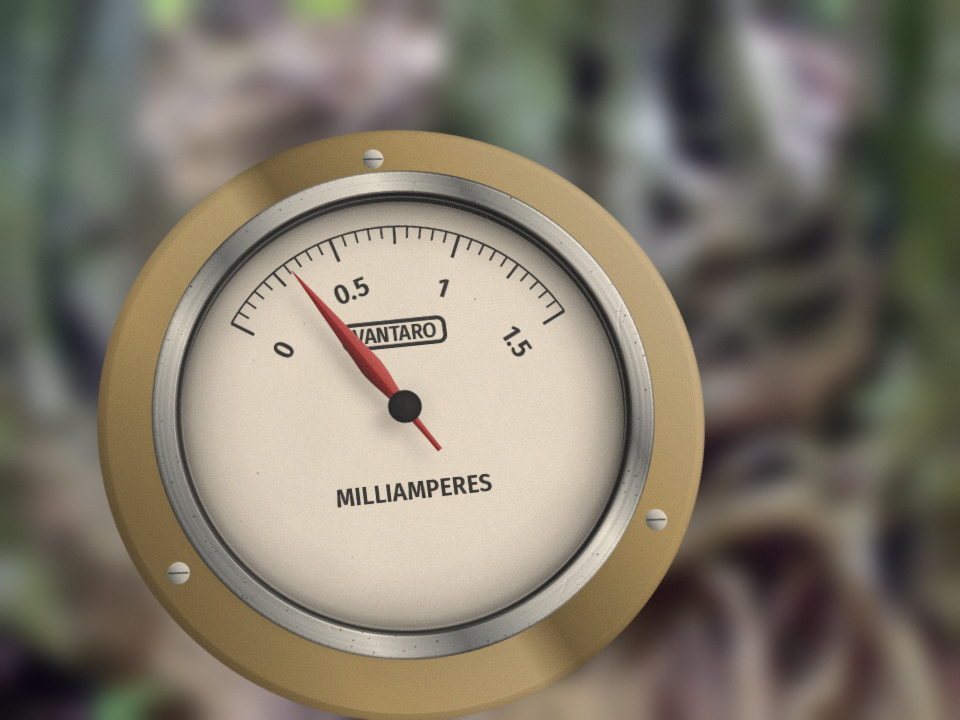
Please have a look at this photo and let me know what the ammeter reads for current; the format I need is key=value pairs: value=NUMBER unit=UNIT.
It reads value=0.3 unit=mA
